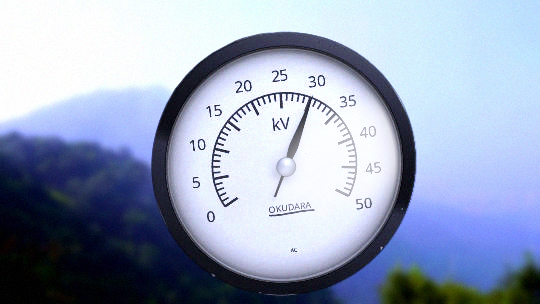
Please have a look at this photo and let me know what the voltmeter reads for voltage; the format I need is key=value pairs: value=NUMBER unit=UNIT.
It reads value=30 unit=kV
